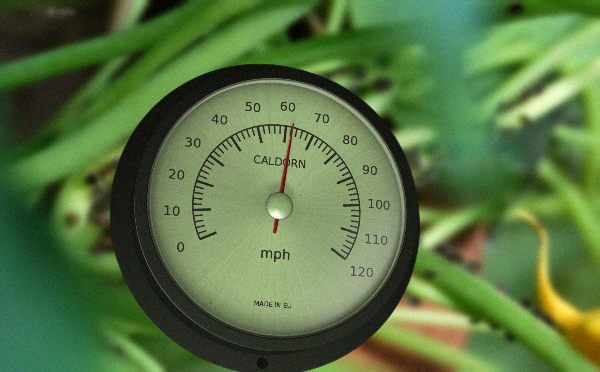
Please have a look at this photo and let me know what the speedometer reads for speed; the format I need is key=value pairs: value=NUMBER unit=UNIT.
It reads value=62 unit=mph
